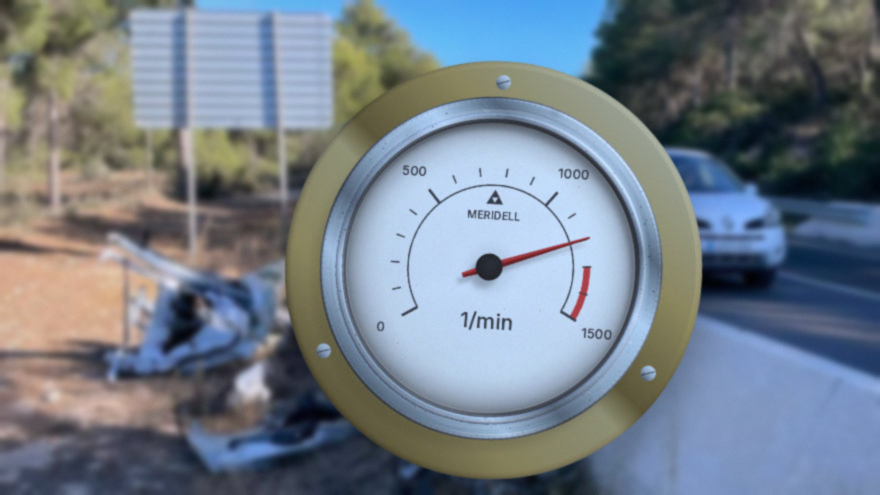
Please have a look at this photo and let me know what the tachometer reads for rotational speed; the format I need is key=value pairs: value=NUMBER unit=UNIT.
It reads value=1200 unit=rpm
